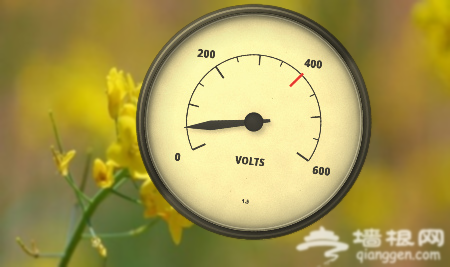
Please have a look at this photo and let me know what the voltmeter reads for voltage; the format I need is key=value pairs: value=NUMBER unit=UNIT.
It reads value=50 unit=V
